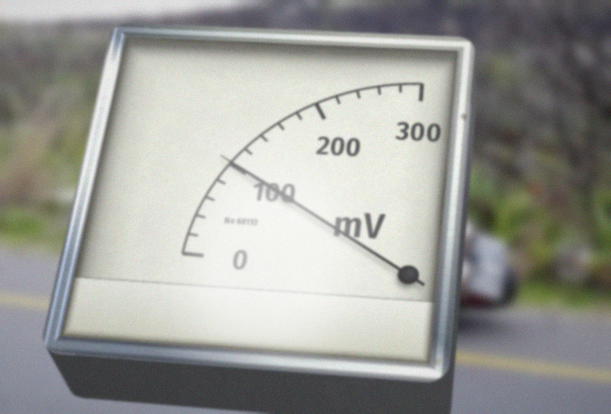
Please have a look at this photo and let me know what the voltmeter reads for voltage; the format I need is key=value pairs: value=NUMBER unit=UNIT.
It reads value=100 unit=mV
